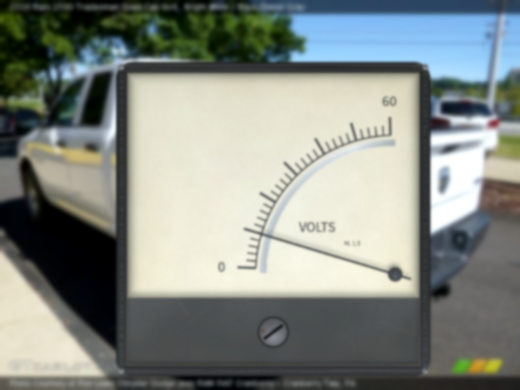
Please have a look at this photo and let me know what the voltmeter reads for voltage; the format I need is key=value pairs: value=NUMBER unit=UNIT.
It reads value=10 unit=V
